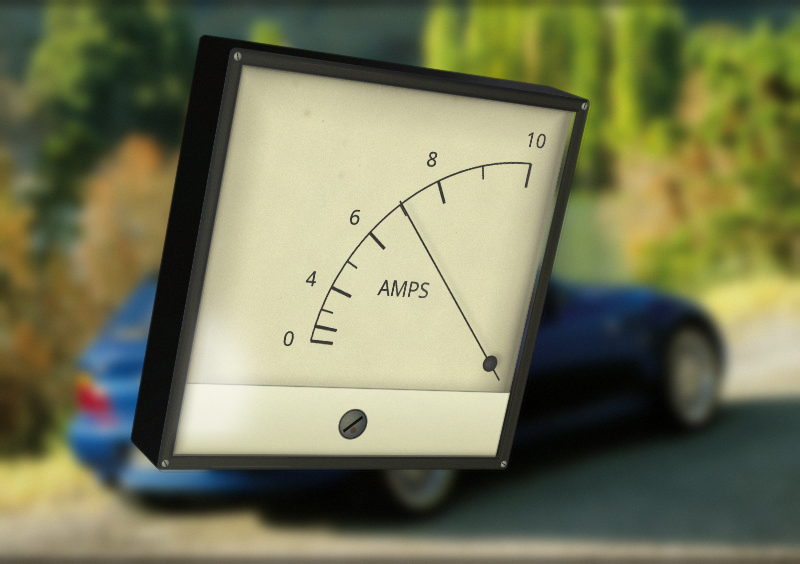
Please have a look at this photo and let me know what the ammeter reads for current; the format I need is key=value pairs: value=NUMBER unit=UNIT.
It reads value=7 unit=A
